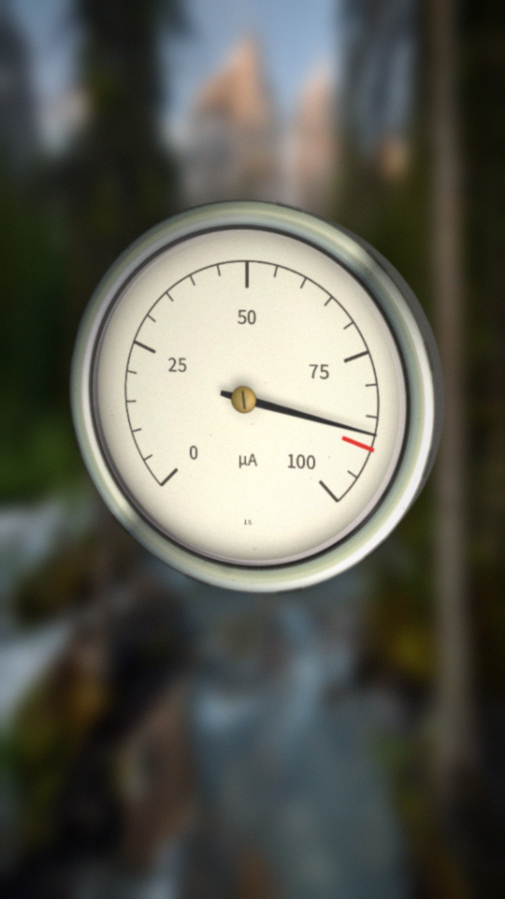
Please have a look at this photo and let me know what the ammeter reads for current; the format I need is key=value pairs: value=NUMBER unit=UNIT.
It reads value=87.5 unit=µA
